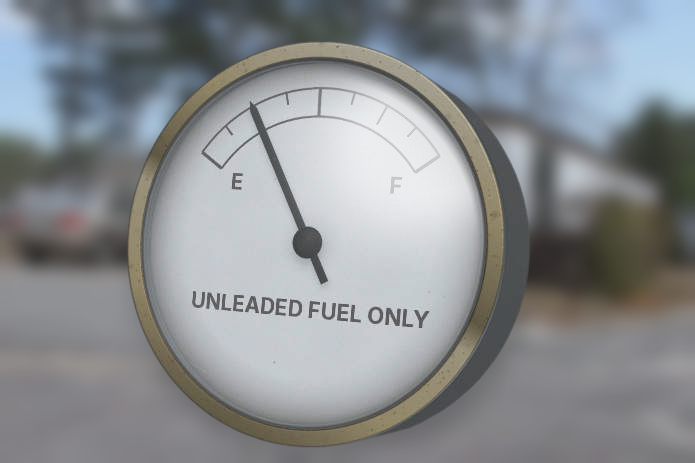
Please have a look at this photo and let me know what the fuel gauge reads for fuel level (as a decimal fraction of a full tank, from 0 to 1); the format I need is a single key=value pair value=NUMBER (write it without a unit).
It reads value=0.25
